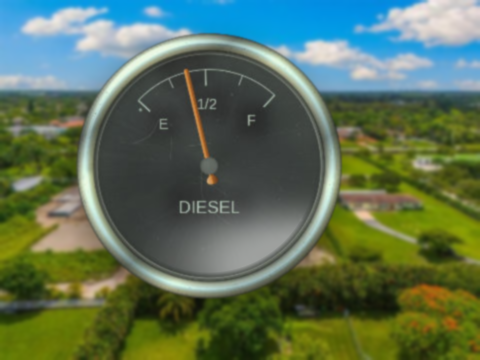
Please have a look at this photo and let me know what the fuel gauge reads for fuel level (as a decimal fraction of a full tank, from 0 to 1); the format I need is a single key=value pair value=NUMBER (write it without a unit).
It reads value=0.375
